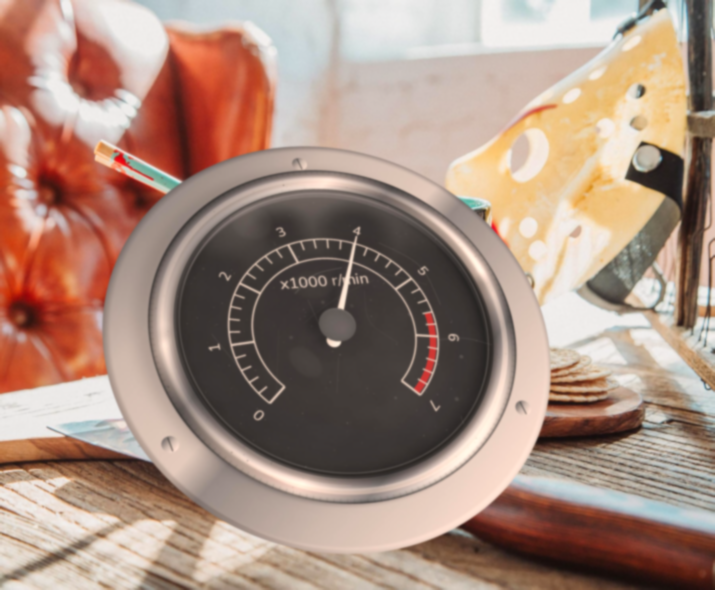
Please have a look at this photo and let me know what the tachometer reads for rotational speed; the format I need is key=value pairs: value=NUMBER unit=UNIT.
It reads value=4000 unit=rpm
